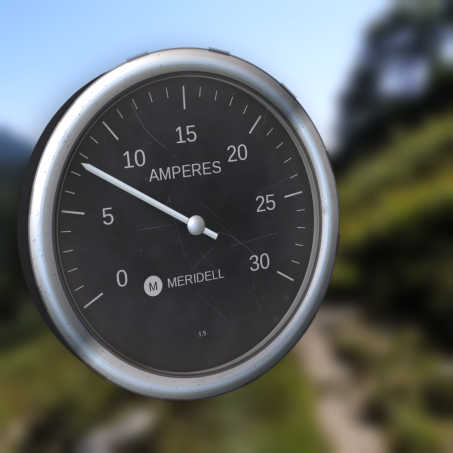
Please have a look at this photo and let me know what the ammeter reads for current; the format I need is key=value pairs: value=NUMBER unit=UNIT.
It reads value=7.5 unit=A
